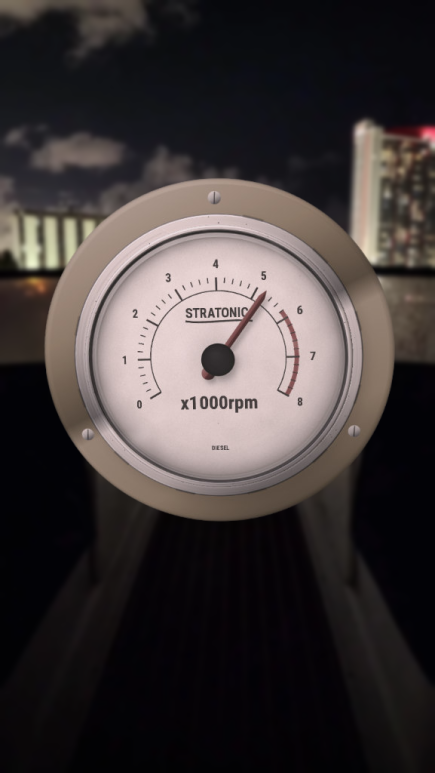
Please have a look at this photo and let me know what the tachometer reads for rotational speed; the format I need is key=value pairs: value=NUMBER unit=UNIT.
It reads value=5200 unit=rpm
